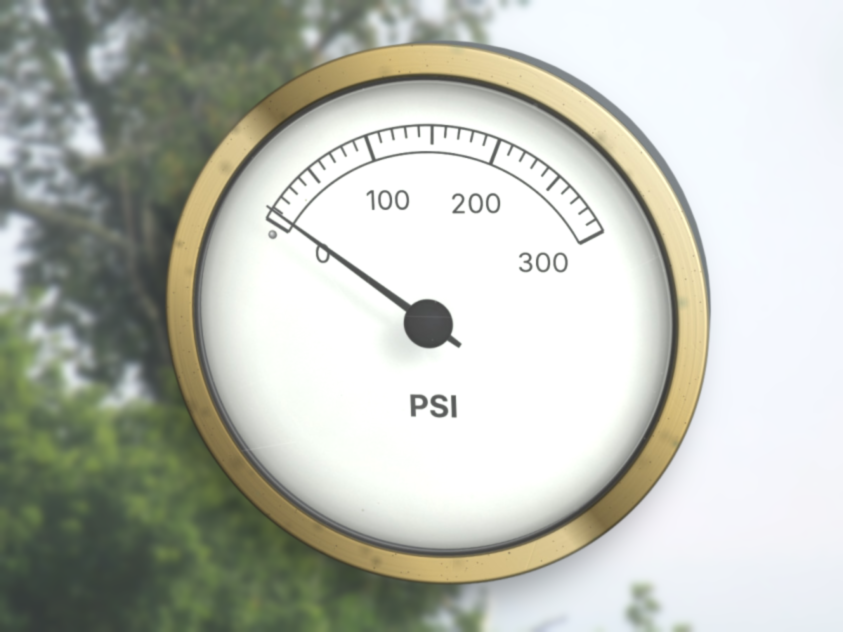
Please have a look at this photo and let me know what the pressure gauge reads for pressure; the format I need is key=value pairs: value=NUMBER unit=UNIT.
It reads value=10 unit=psi
